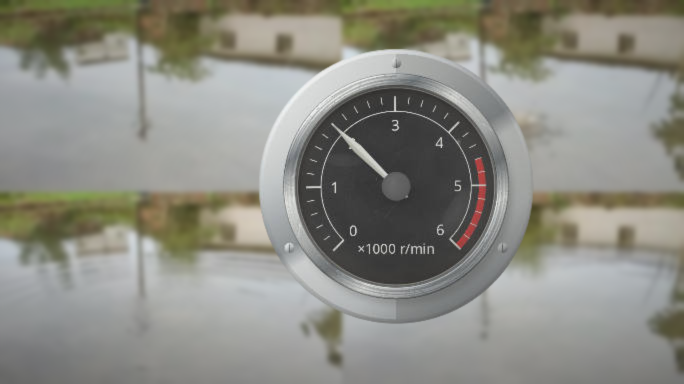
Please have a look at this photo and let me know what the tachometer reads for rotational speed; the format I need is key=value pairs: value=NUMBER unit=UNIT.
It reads value=2000 unit=rpm
